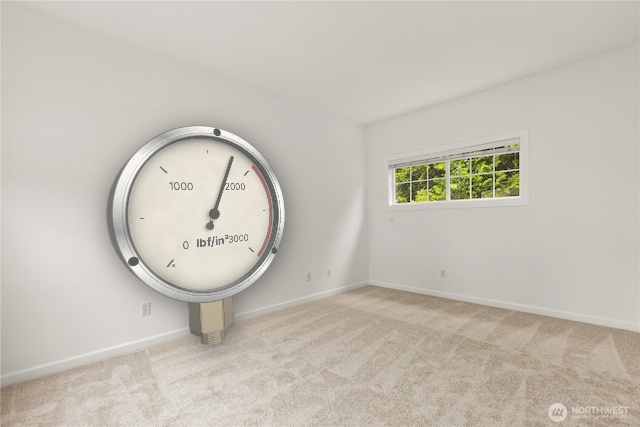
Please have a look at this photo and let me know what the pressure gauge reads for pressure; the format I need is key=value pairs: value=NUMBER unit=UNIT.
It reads value=1750 unit=psi
